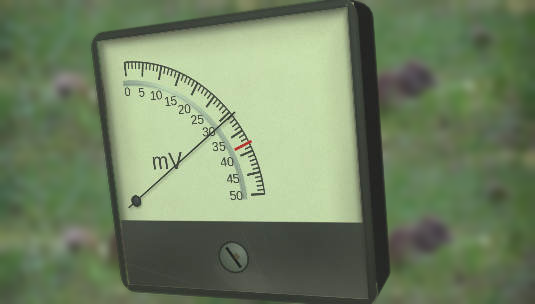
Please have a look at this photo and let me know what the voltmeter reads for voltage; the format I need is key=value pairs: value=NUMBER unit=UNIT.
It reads value=31 unit=mV
